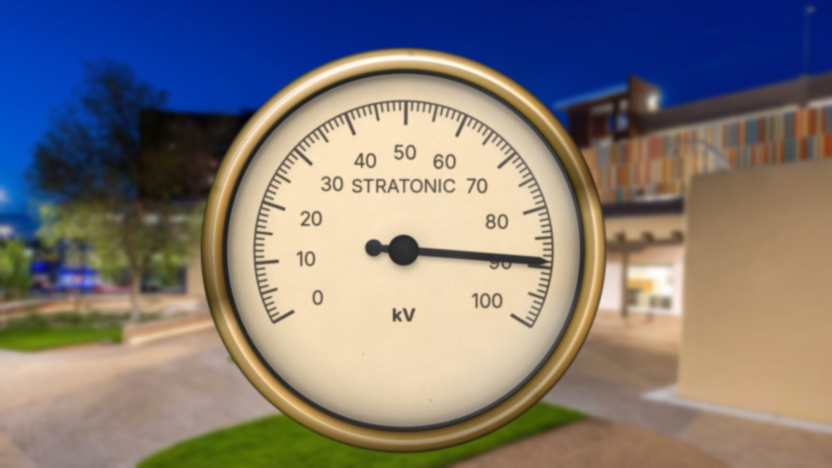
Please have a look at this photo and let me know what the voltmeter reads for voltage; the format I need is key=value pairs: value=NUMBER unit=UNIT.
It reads value=89 unit=kV
